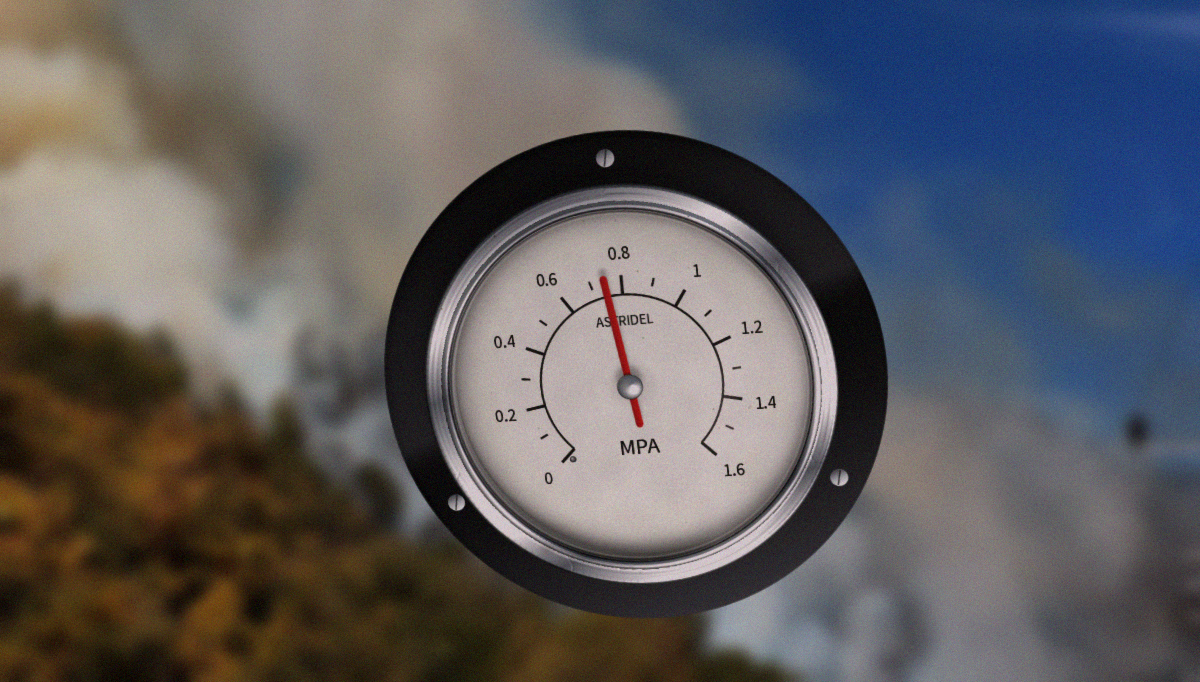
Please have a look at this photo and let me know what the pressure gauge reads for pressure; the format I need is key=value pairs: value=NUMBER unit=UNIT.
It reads value=0.75 unit=MPa
